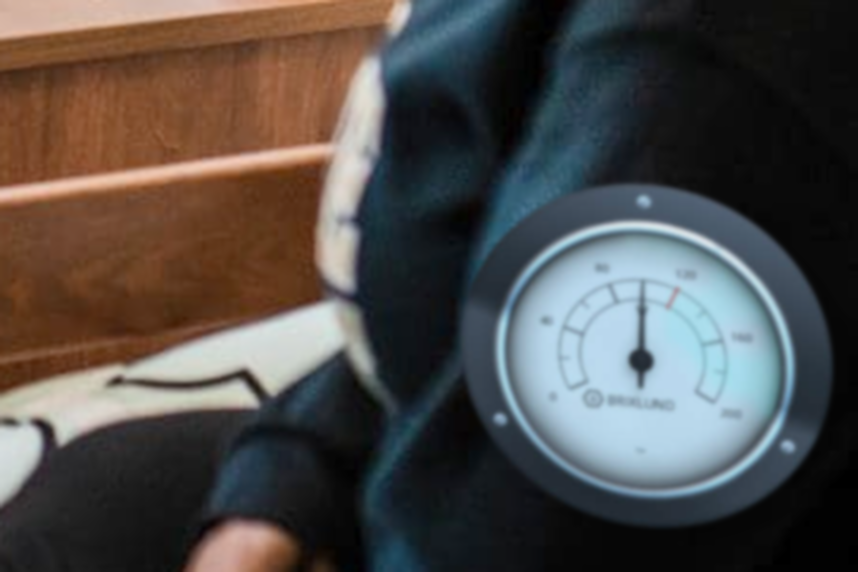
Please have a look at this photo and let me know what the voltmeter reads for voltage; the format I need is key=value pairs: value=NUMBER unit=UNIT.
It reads value=100 unit=V
